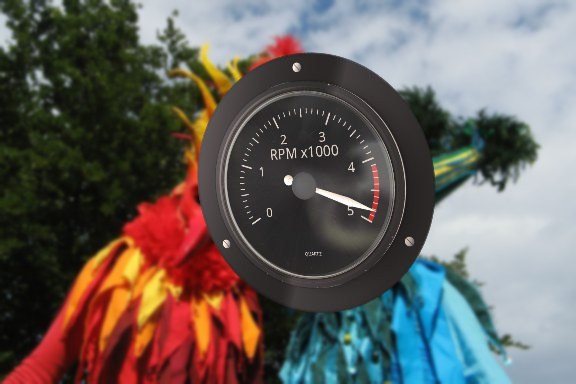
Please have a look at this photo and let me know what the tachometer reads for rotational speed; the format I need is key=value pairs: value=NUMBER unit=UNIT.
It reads value=4800 unit=rpm
